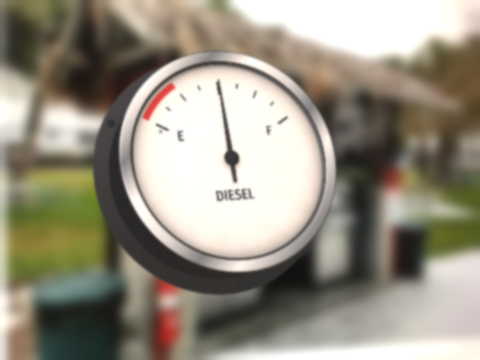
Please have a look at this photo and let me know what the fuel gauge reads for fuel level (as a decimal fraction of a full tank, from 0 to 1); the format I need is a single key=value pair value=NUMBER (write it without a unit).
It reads value=0.5
